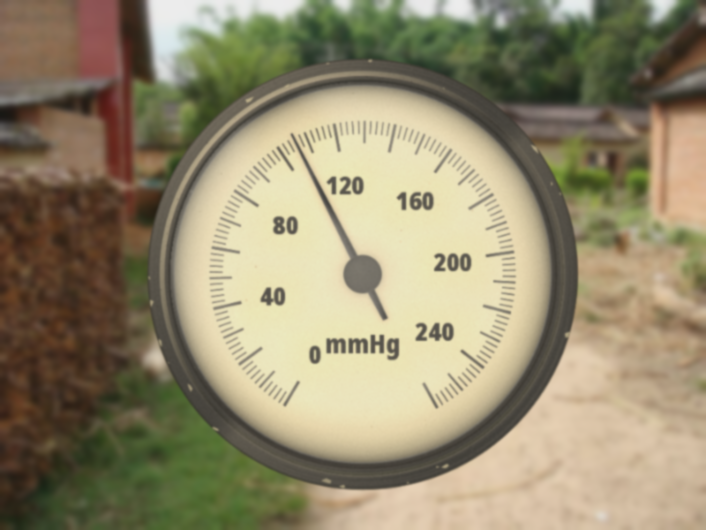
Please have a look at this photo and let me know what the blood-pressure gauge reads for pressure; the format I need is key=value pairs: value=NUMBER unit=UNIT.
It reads value=106 unit=mmHg
